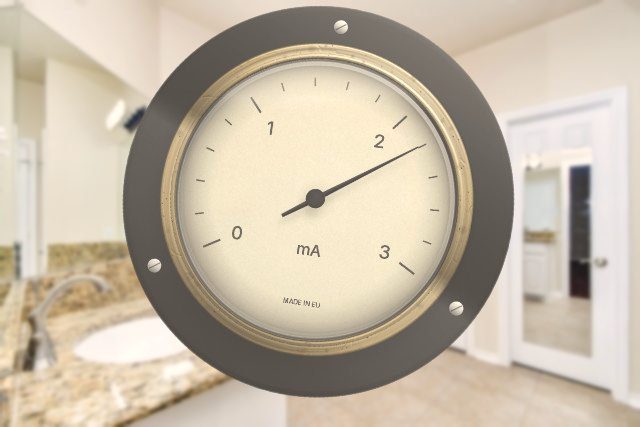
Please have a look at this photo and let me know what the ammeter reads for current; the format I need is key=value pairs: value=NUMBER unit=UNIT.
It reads value=2.2 unit=mA
